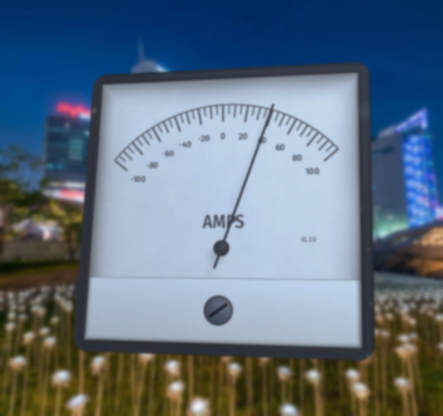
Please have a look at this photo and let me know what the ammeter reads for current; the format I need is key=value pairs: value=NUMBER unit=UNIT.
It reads value=40 unit=A
